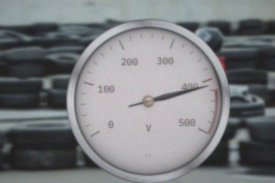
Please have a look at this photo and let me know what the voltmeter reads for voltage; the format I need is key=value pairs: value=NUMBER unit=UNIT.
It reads value=410 unit=V
